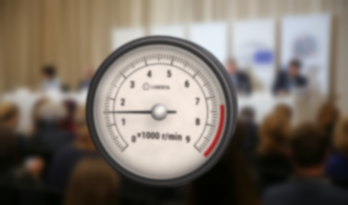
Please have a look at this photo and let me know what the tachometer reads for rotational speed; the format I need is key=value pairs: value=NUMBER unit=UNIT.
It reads value=1500 unit=rpm
